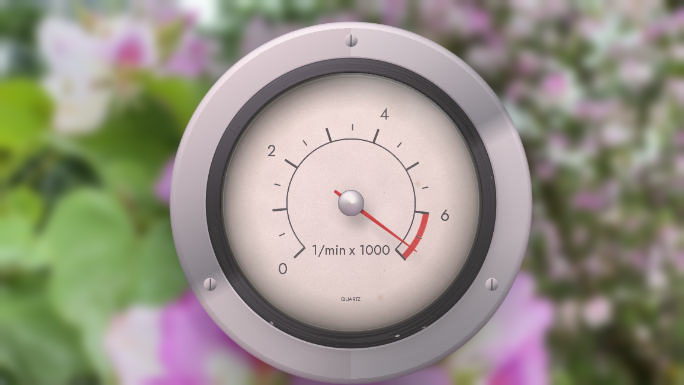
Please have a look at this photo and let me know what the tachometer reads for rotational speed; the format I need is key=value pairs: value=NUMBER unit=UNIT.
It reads value=6750 unit=rpm
